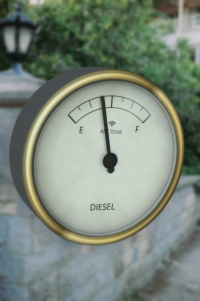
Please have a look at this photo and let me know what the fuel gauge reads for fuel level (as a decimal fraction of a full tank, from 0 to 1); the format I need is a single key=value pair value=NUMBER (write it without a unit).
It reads value=0.375
